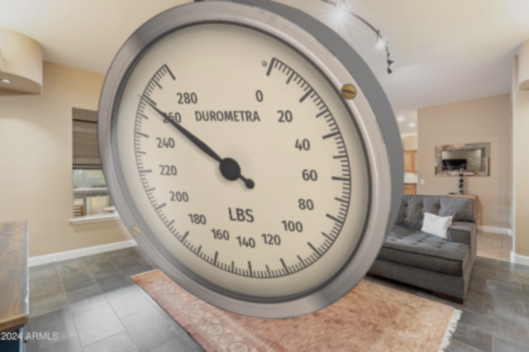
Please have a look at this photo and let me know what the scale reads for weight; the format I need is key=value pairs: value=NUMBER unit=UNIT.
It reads value=260 unit=lb
